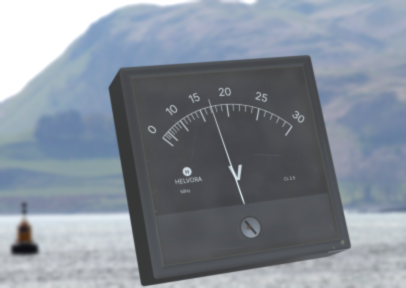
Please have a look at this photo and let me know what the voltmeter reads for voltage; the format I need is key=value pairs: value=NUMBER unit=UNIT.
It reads value=17 unit=V
